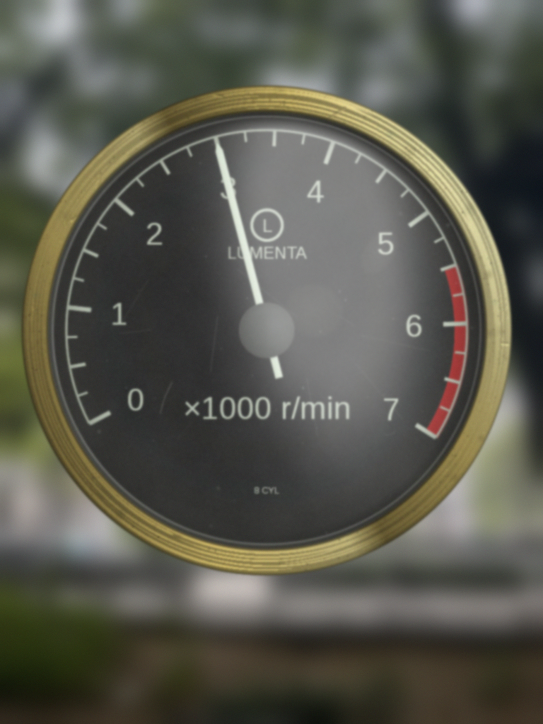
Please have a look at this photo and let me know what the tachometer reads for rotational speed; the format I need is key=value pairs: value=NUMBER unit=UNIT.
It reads value=3000 unit=rpm
